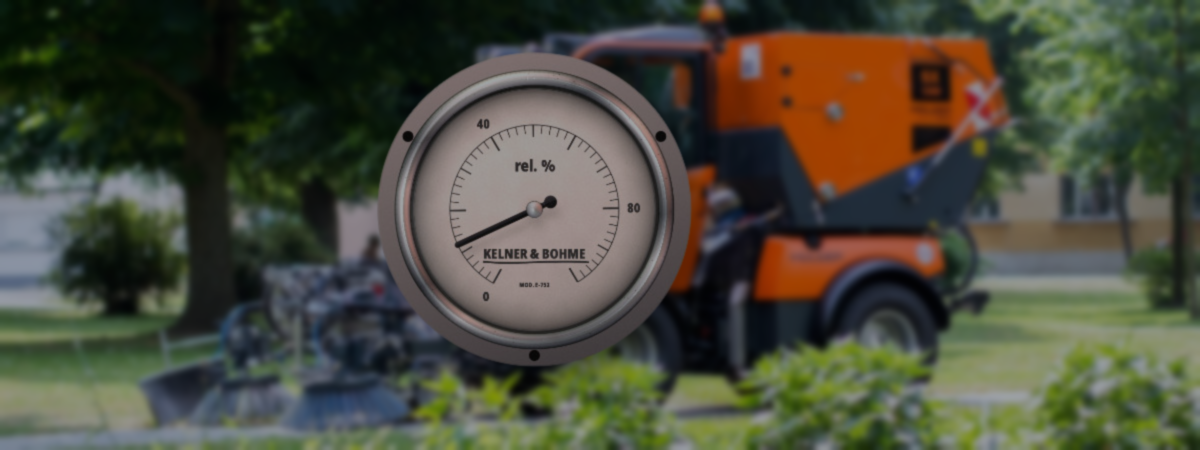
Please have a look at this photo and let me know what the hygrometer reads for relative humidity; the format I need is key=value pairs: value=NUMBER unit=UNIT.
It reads value=12 unit=%
